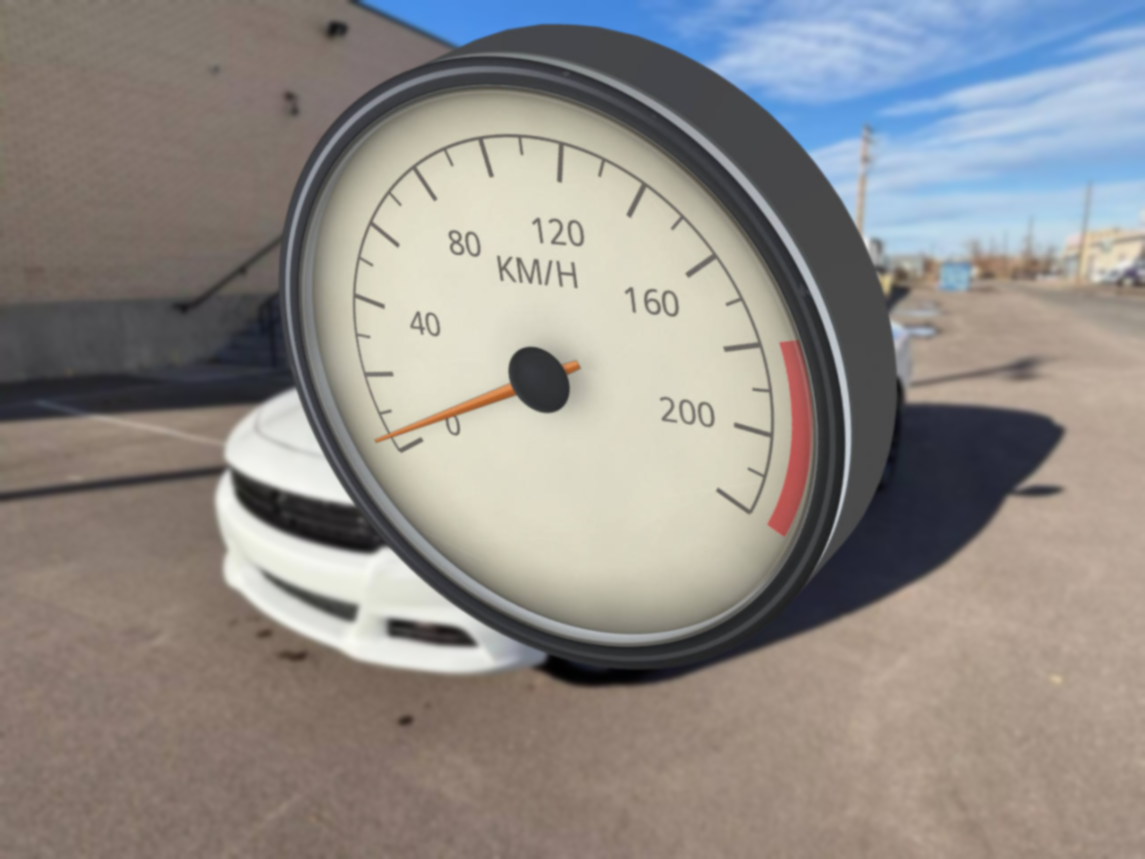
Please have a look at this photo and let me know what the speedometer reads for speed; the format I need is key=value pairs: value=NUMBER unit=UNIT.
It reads value=5 unit=km/h
